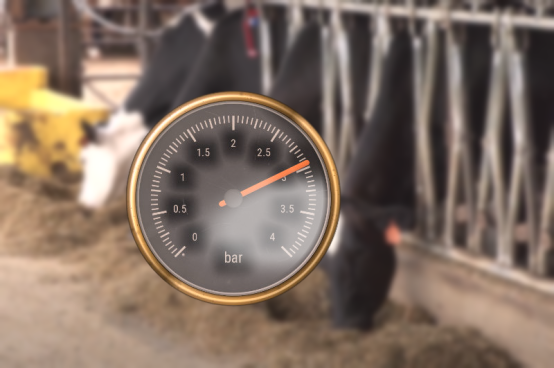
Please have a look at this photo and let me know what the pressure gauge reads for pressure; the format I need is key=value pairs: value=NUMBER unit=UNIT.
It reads value=2.95 unit=bar
